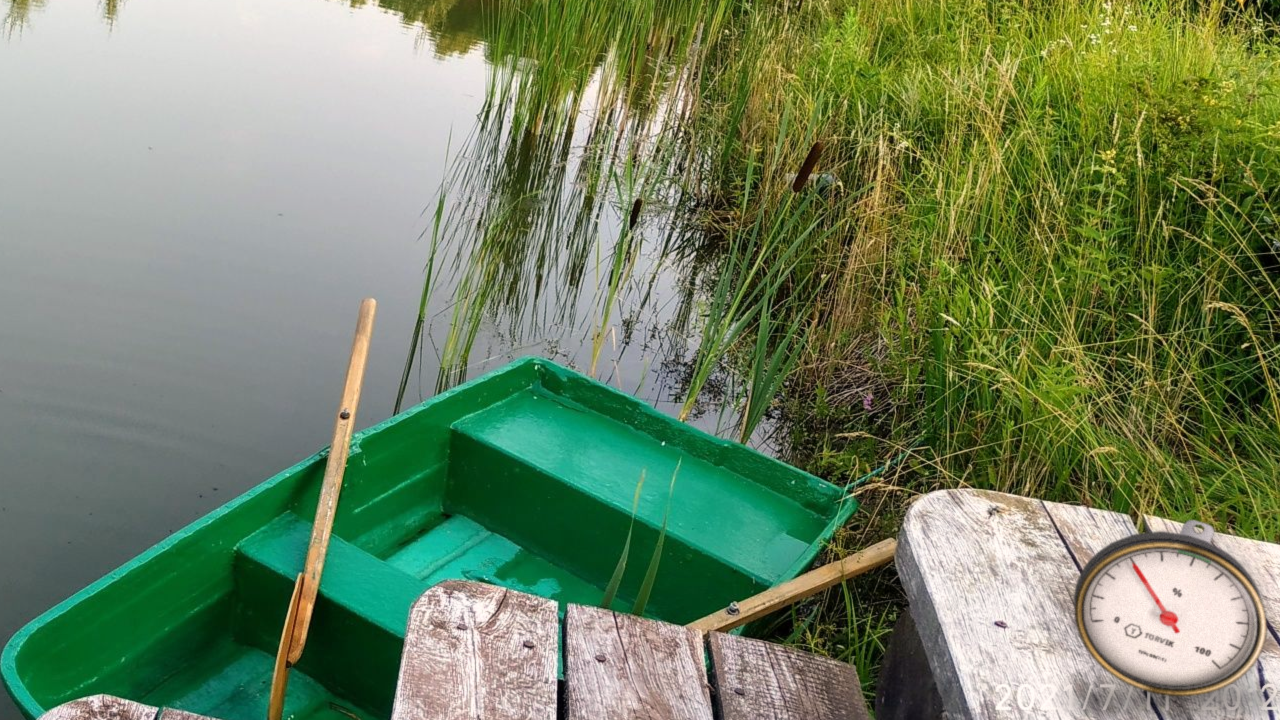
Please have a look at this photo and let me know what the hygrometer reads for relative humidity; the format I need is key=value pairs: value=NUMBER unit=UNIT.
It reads value=30 unit=%
